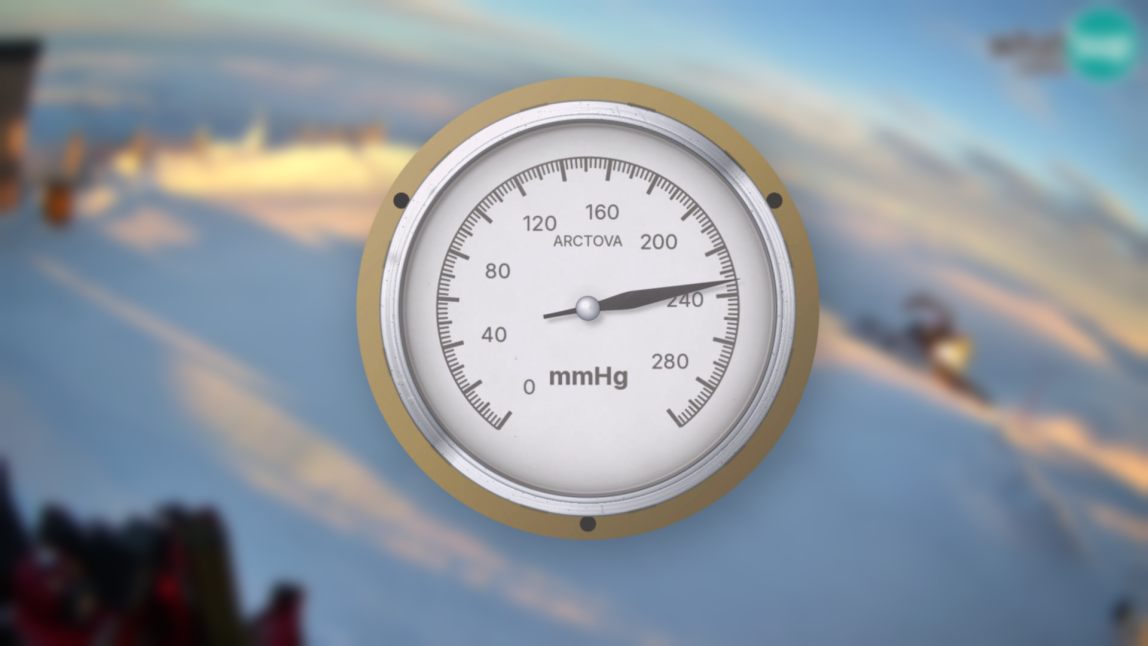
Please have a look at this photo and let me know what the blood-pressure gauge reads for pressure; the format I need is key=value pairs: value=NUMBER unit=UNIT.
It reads value=234 unit=mmHg
